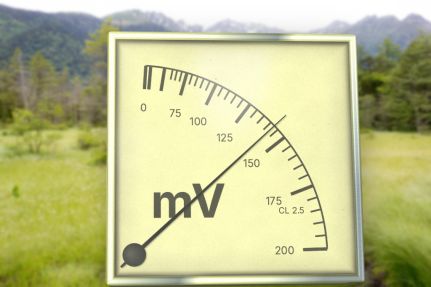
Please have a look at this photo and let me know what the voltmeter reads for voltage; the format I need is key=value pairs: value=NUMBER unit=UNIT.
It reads value=142.5 unit=mV
